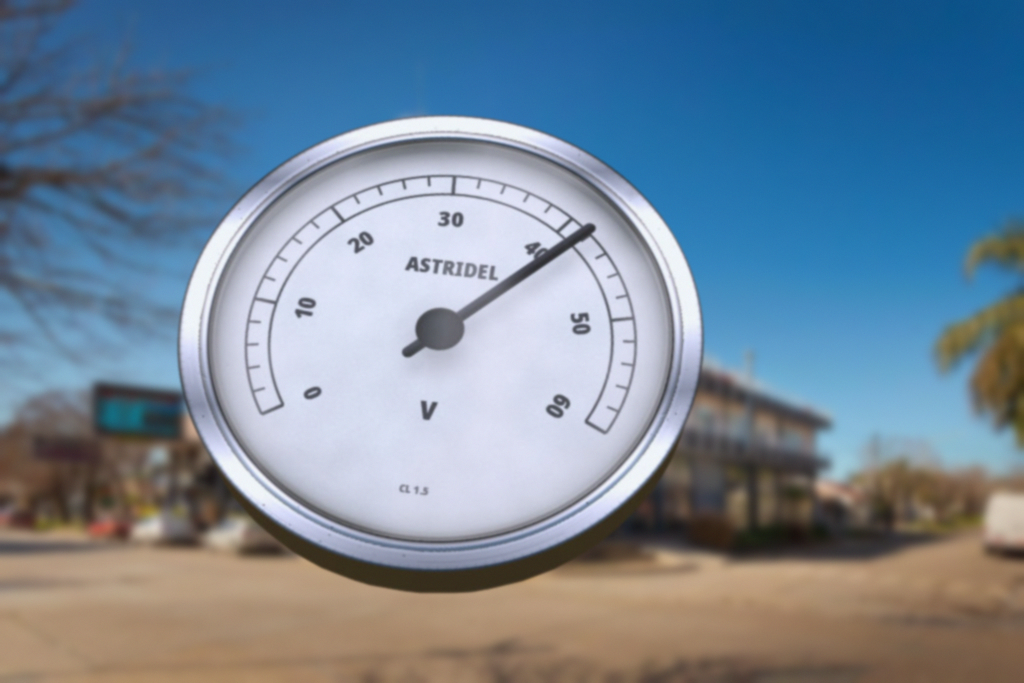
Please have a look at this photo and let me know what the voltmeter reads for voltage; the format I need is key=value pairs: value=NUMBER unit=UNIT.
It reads value=42 unit=V
